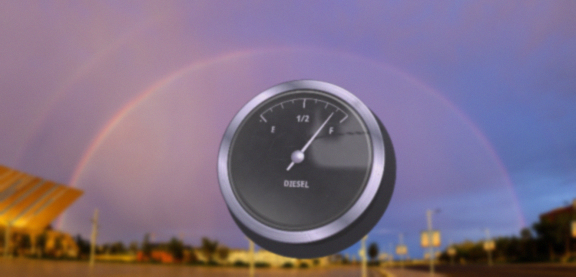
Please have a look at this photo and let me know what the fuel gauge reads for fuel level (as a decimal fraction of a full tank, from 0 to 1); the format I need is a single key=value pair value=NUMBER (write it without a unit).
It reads value=0.875
